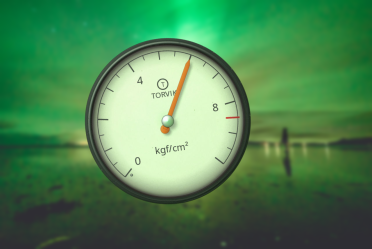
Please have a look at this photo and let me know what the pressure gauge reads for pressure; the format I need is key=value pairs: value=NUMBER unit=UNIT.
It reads value=6 unit=kg/cm²
